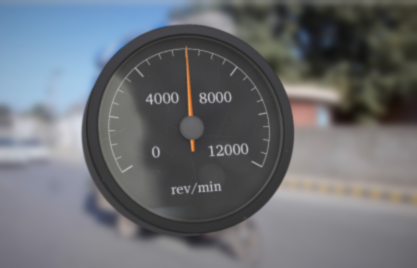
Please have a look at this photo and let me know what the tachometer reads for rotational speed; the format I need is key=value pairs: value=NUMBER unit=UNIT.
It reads value=6000 unit=rpm
